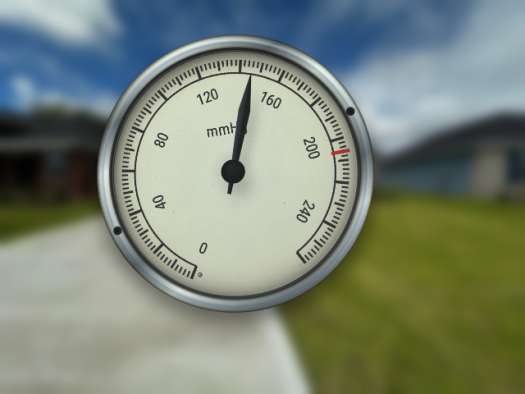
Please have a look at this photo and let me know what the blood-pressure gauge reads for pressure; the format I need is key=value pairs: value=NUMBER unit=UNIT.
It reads value=146 unit=mmHg
